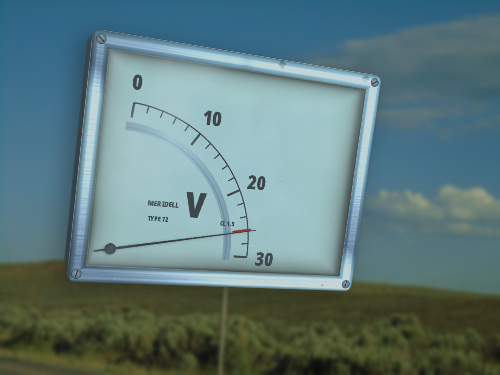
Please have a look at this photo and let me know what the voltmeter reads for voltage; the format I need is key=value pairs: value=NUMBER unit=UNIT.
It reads value=26 unit=V
